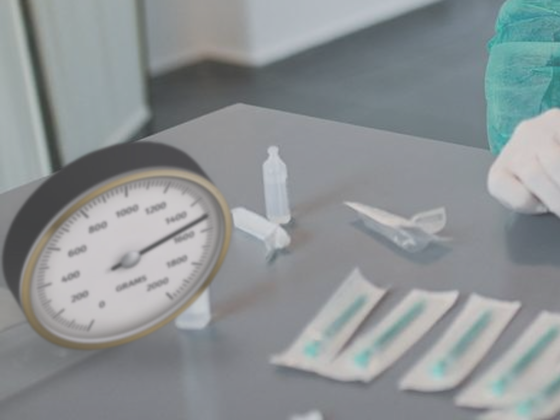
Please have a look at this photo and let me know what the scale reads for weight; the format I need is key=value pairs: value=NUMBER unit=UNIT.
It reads value=1500 unit=g
